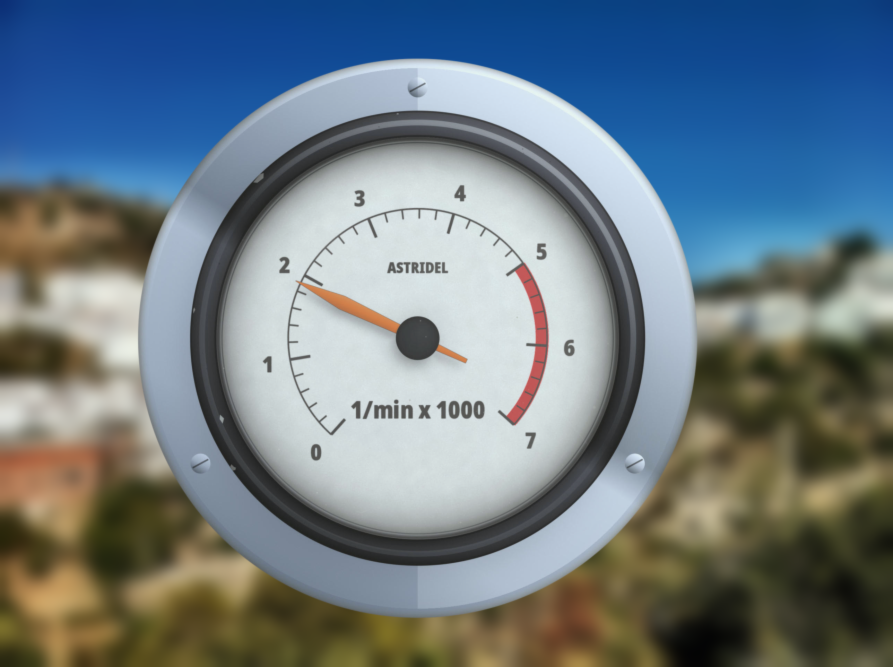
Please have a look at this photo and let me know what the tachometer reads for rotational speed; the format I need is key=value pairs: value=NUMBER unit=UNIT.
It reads value=1900 unit=rpm
